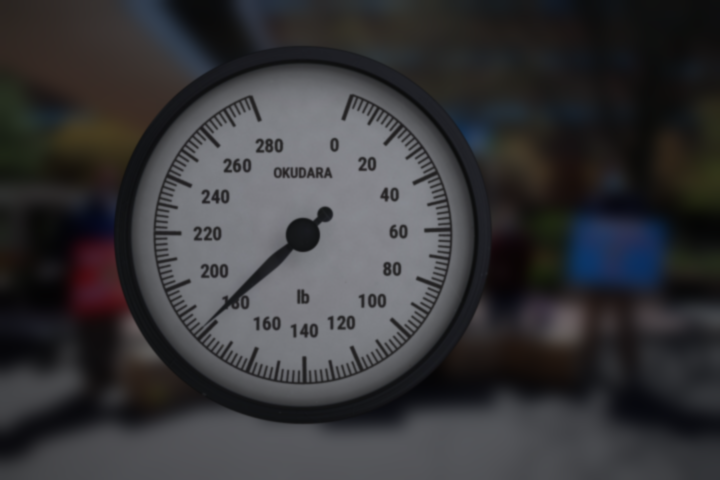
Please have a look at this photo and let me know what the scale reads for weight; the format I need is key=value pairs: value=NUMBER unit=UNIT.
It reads value=182 unit=lb
